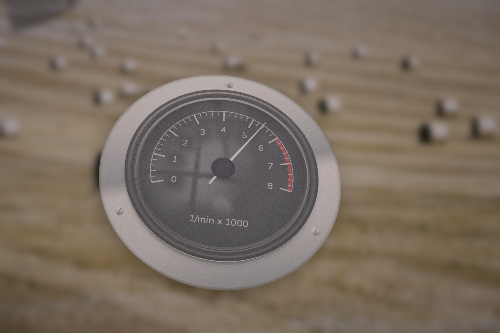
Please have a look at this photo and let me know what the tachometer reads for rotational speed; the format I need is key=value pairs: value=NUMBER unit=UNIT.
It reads value=5400 unit=rpm
